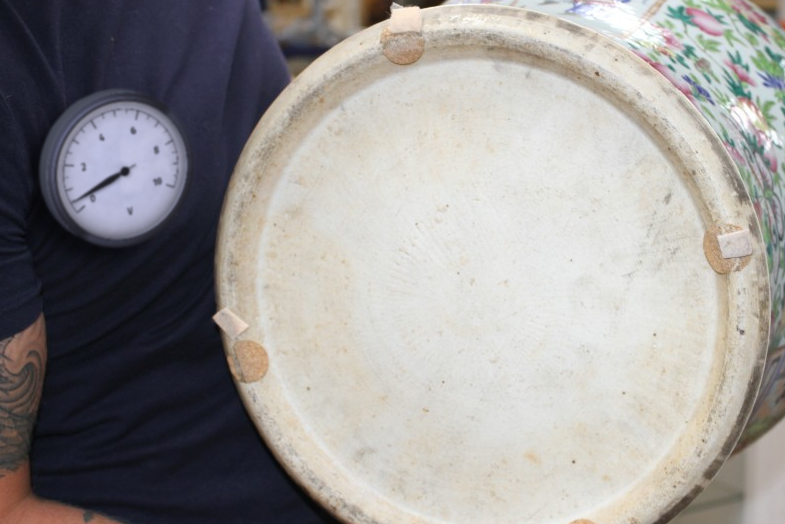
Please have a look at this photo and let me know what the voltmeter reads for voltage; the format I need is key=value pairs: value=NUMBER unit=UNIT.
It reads value=0.5 unit=V
